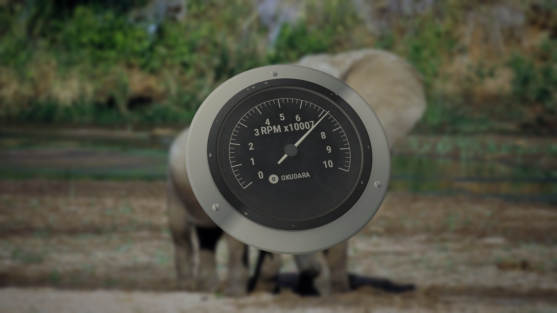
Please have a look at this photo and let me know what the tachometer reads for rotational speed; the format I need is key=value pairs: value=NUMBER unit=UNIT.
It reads value=7200 unit=rpm
